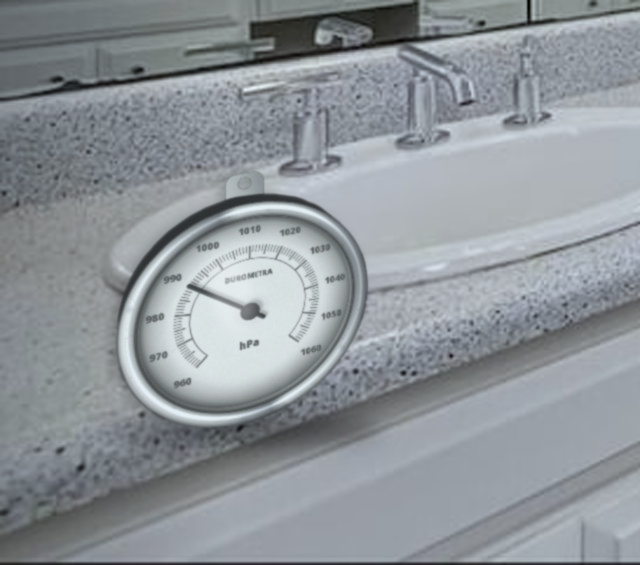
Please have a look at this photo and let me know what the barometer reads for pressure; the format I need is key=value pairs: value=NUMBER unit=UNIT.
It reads value=990 unit=hPa
